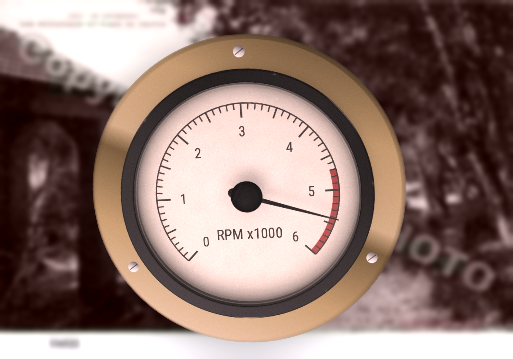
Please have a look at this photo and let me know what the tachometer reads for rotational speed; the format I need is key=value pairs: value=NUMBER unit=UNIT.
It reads value=5400 unit=rpm
